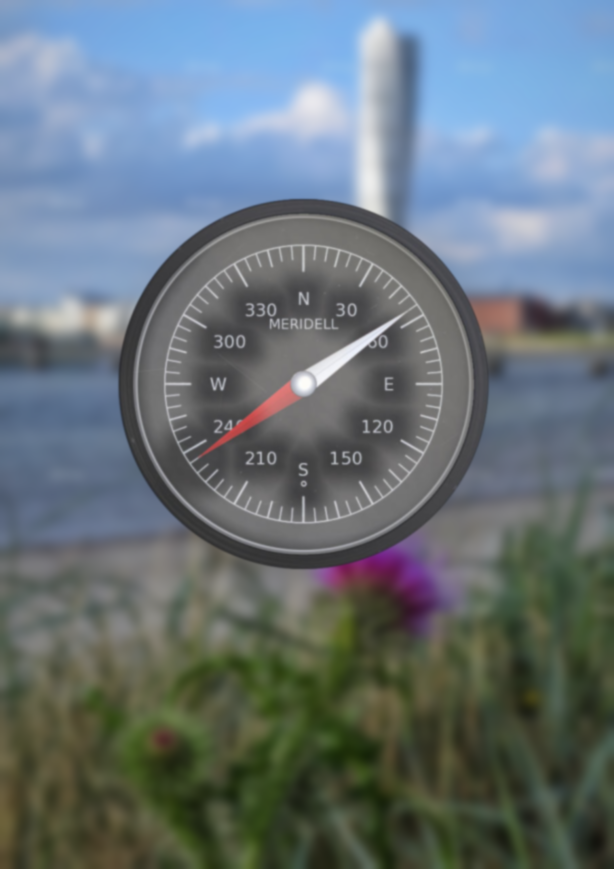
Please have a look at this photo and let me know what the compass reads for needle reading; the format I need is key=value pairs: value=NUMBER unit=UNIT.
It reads value=235 unit=°
